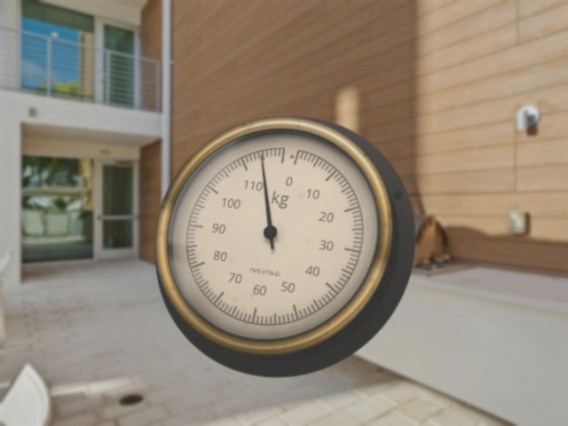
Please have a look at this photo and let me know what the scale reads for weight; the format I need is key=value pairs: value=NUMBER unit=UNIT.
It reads value=115 unit=kg
